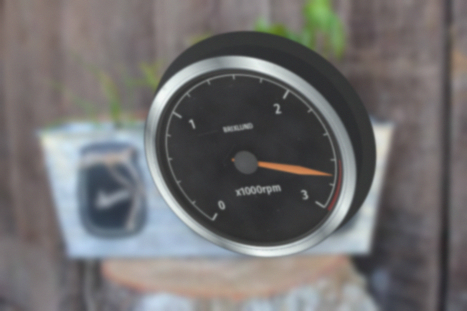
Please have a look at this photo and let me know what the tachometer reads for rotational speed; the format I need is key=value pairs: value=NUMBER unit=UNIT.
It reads value=2700 unit=rpm
